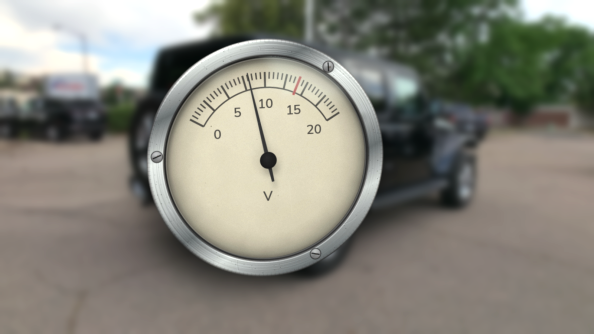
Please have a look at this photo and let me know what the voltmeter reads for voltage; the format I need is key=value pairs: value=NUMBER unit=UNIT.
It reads value=8 unit=V
